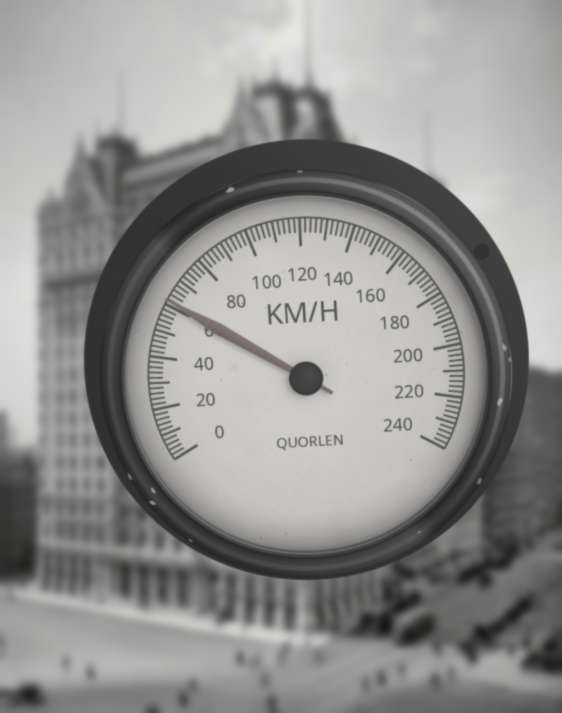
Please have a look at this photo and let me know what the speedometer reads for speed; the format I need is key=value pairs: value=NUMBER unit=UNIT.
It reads value=62 unit=km/h
